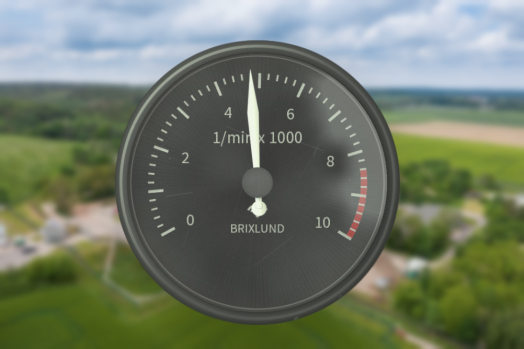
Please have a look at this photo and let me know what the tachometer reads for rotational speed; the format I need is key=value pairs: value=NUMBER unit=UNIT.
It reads value=4800 unit=rpm
